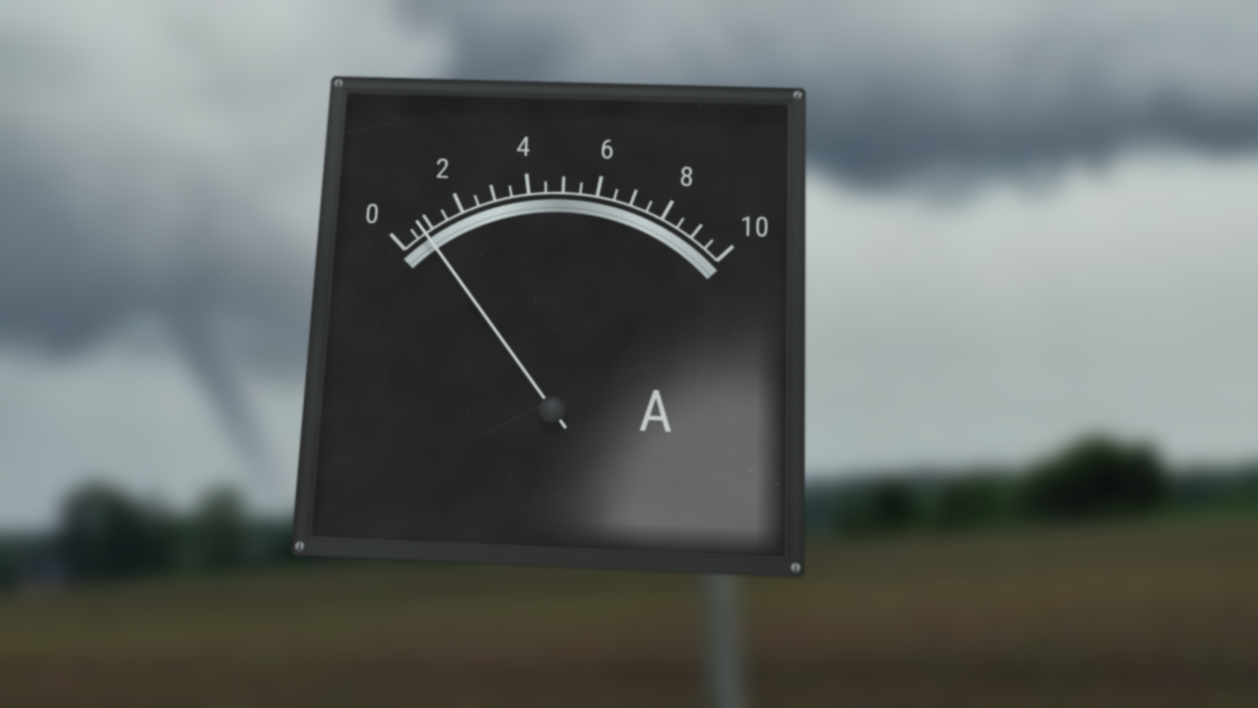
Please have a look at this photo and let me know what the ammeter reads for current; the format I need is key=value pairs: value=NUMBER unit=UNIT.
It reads value=0.75 unit=A
